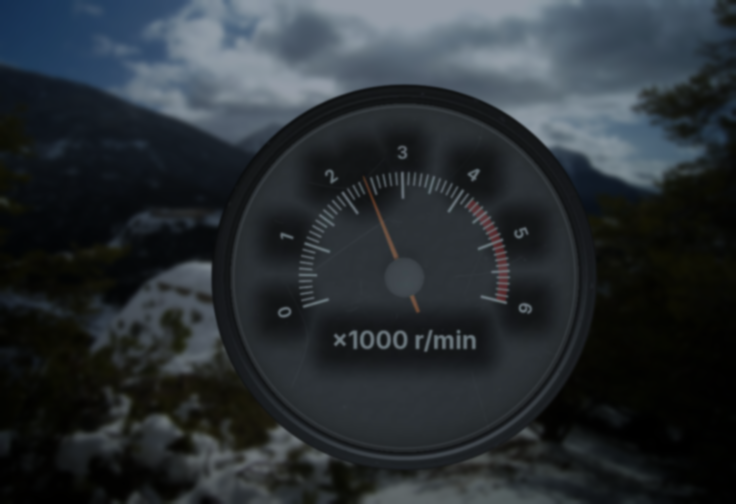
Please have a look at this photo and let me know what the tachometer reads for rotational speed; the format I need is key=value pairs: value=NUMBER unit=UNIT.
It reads value=2400 unit=rpm
